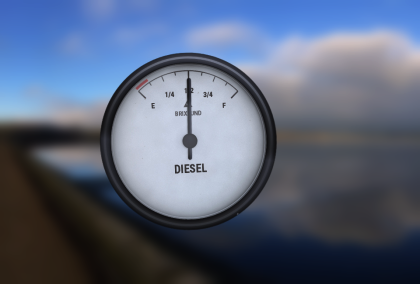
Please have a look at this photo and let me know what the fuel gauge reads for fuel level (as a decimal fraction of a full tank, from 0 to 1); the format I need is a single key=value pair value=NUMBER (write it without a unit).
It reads value=0.5
